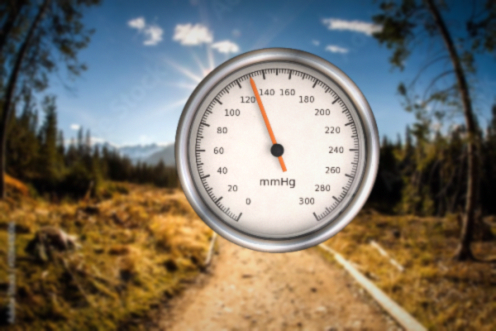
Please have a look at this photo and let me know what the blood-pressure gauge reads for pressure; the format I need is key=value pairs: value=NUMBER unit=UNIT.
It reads value=130 unit=mmHg
